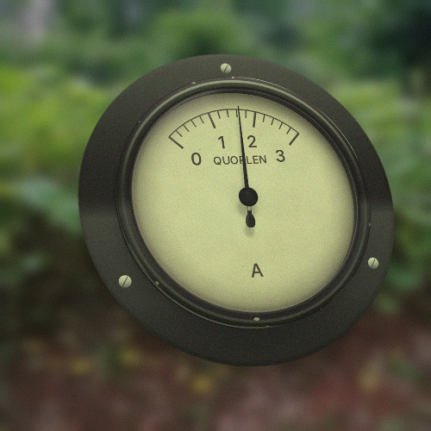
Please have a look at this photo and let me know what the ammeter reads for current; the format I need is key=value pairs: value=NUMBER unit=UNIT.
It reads value=1.6 unit=A
